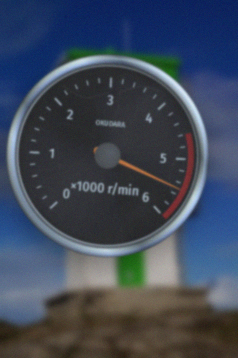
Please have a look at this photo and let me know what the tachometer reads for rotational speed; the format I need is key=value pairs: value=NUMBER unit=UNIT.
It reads value=5500 unit=rpm
